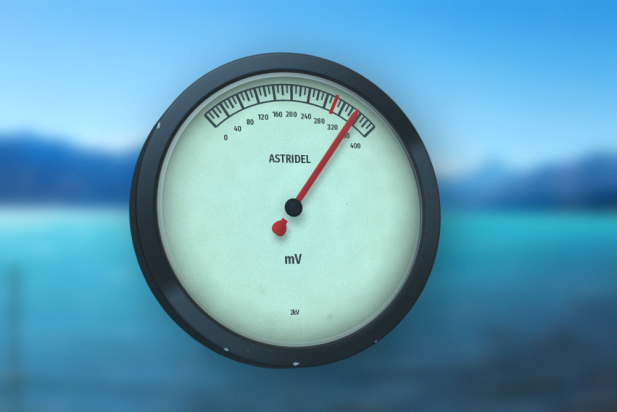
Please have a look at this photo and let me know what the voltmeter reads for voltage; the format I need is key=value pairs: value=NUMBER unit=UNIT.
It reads value=350 unit=mV
